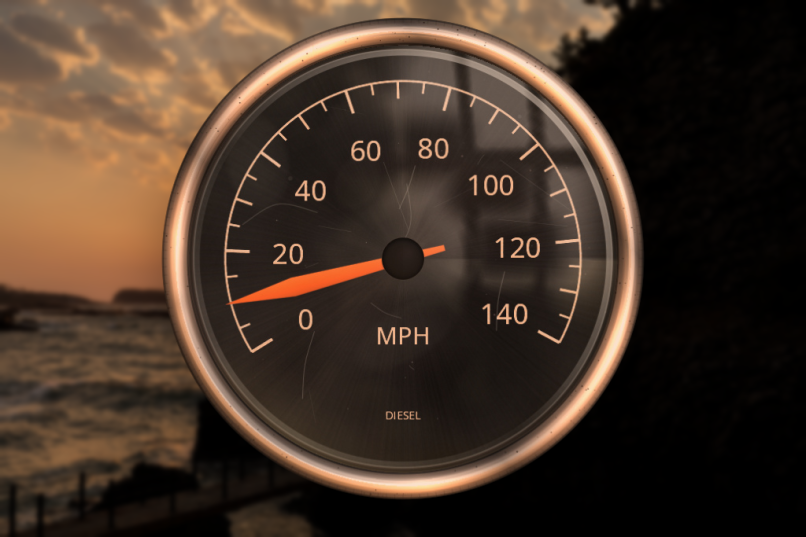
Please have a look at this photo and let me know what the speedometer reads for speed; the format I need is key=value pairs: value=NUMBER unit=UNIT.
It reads value=10 unit=mph
